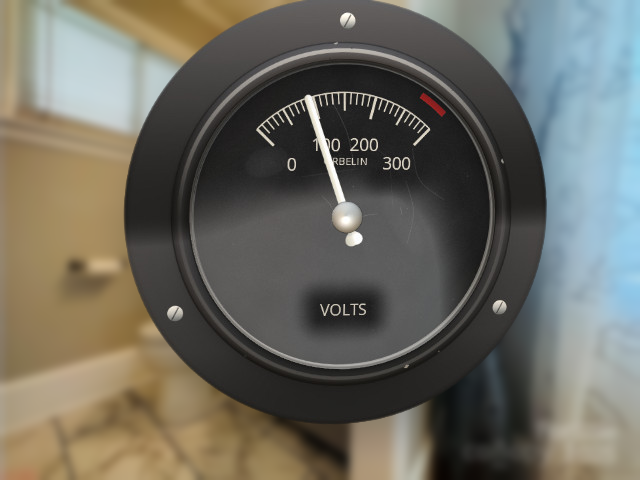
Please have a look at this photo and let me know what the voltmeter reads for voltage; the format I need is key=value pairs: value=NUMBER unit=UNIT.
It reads value=90 unit=V
